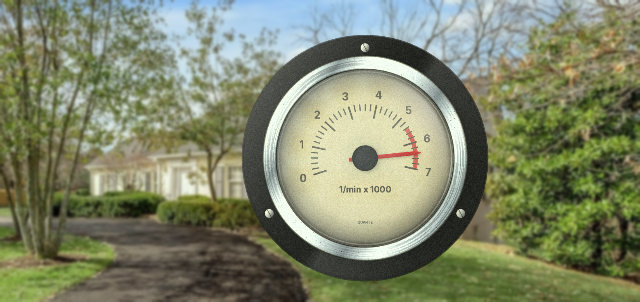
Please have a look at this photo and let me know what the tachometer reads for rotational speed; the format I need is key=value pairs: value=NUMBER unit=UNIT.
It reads value=6400 unit=rpm
